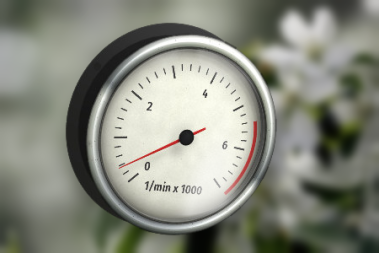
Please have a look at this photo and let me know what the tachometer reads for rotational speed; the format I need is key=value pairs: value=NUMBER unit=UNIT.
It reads value=400 unit=rpm
